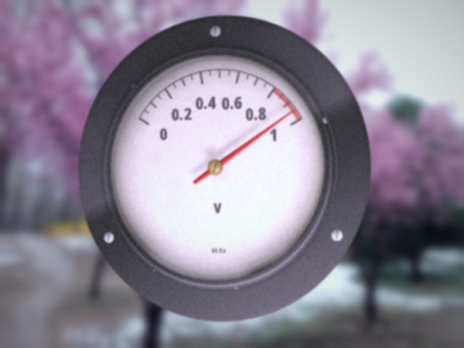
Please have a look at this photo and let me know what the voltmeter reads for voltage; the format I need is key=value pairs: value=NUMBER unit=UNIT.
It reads value=0.95 unit=V
